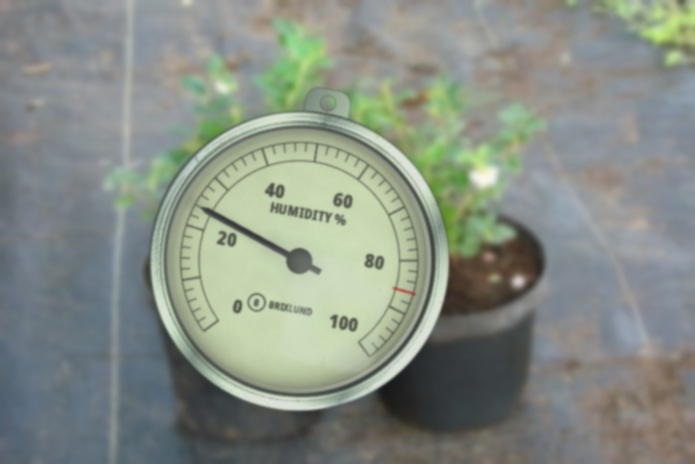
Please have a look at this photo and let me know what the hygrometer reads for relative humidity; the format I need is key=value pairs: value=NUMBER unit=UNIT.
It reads value=24 unit=%
